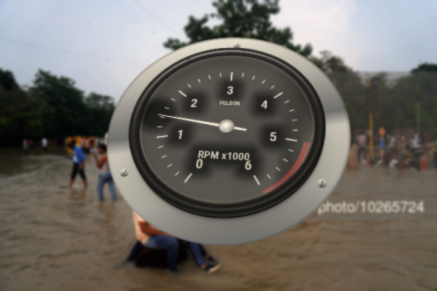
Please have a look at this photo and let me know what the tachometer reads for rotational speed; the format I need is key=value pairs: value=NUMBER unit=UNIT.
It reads value=1400 unit=rpm
